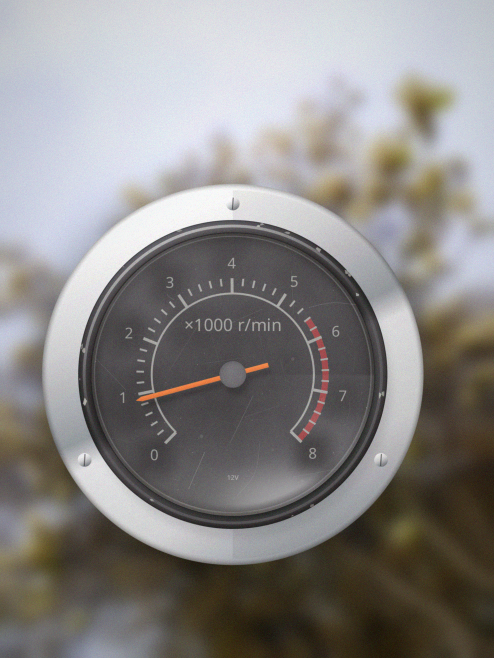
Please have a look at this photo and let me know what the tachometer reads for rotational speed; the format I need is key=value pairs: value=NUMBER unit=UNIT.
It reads value=900 unit=rpm
